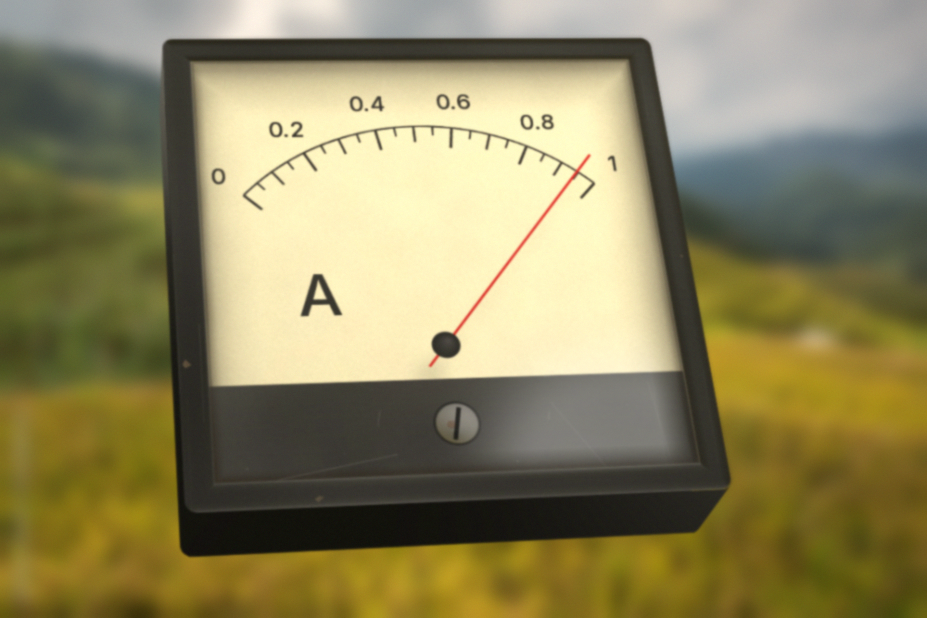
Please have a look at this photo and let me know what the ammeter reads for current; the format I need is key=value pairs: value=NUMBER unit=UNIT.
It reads value=0.95 unit=A
